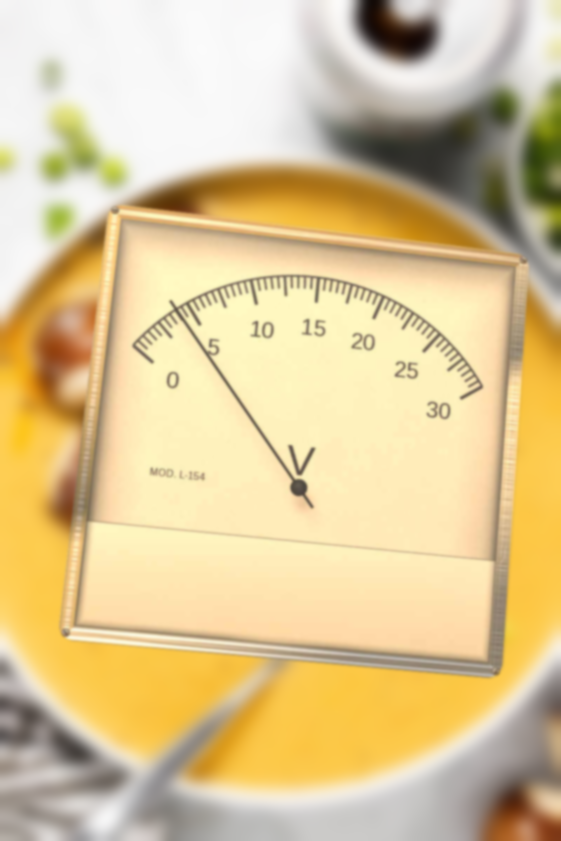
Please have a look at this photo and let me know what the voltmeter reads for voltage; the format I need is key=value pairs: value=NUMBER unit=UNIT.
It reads value=4 unit=V
